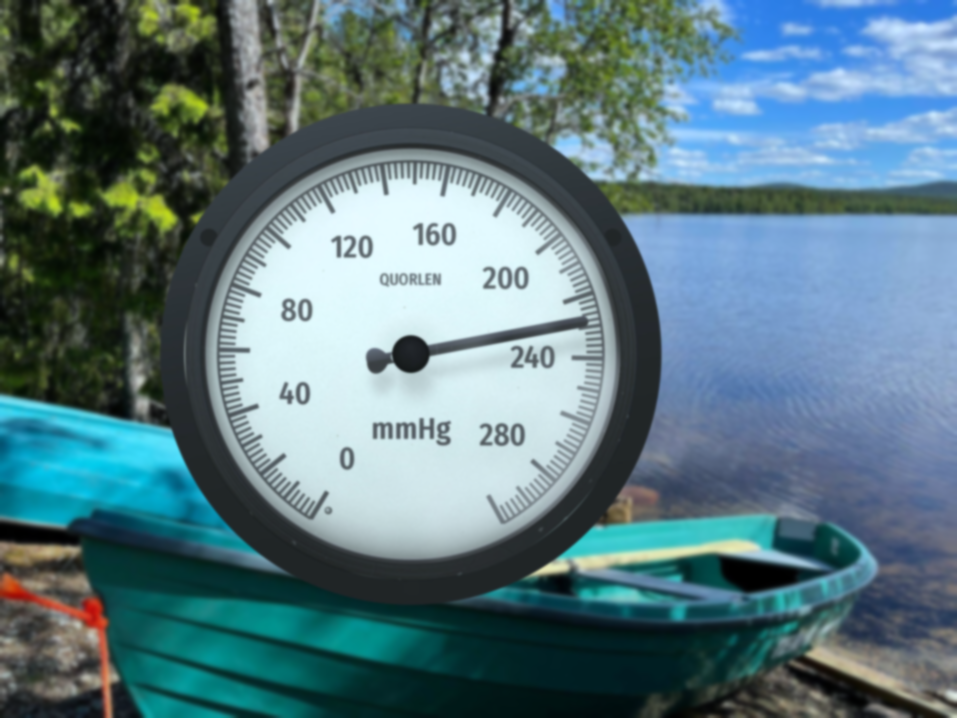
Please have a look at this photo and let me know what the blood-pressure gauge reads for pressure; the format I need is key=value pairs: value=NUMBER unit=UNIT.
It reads value=228 unit=mmHg
